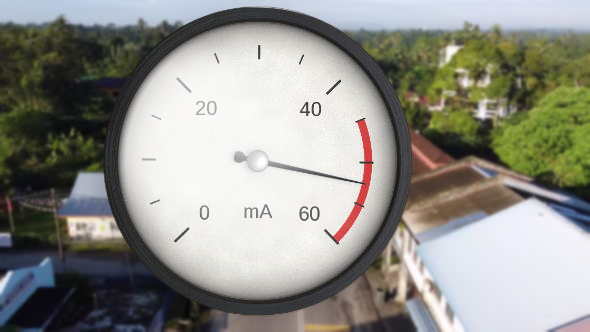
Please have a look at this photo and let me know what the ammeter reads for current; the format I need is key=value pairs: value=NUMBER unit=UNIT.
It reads value=52.5 unit=mA
